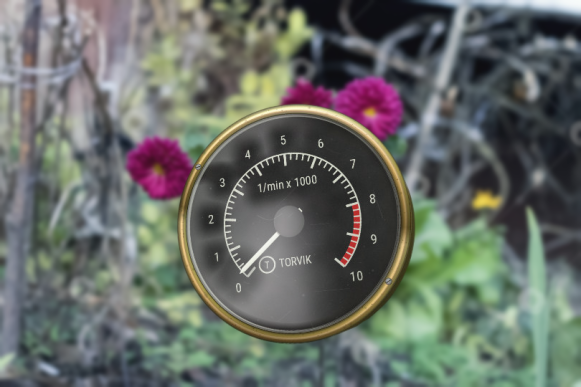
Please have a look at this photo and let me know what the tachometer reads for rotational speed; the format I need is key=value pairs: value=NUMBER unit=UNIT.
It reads value=200 unit=rpm
